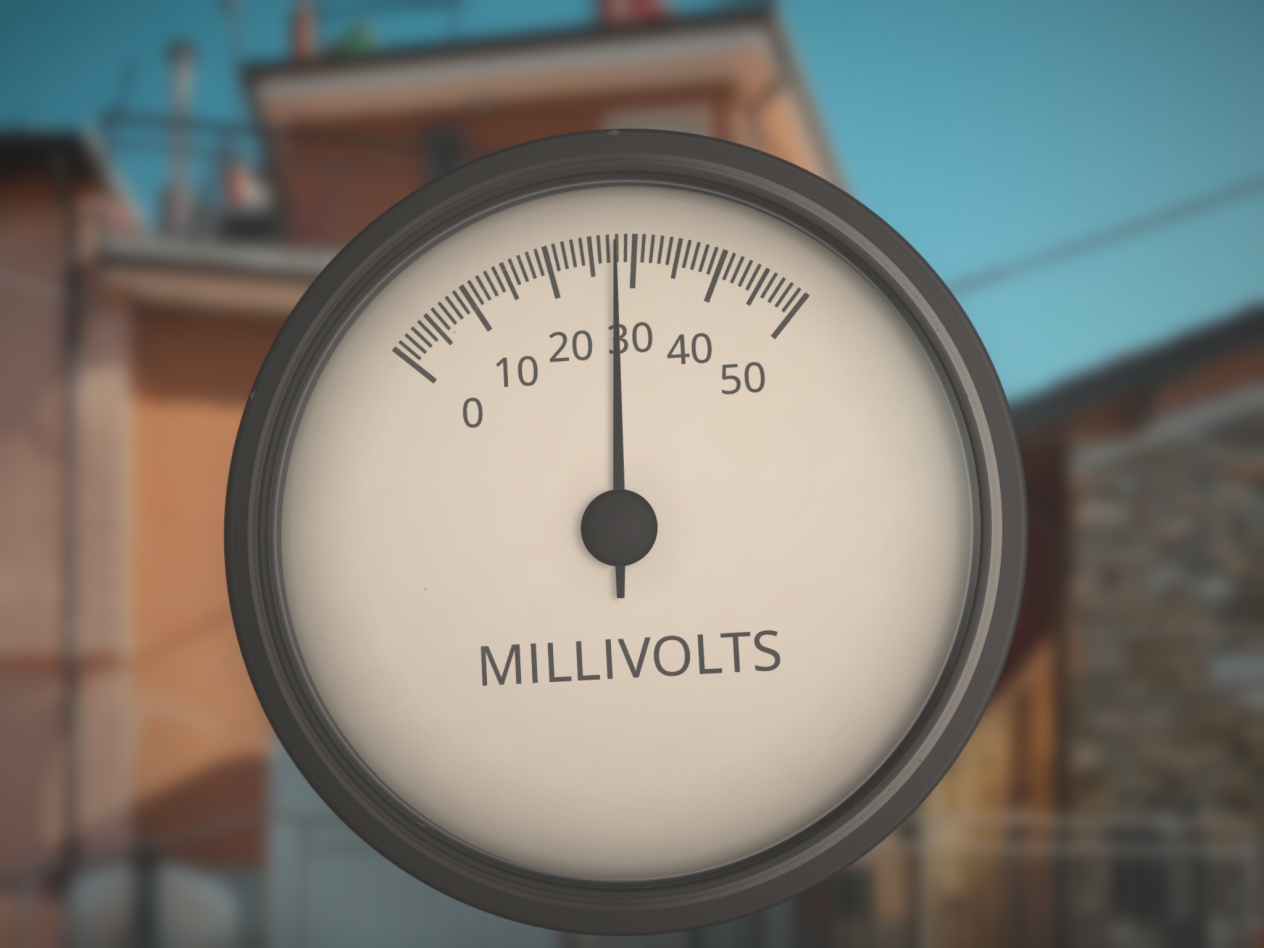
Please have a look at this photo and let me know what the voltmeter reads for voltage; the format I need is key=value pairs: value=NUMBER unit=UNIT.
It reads value=28 unit=mV
